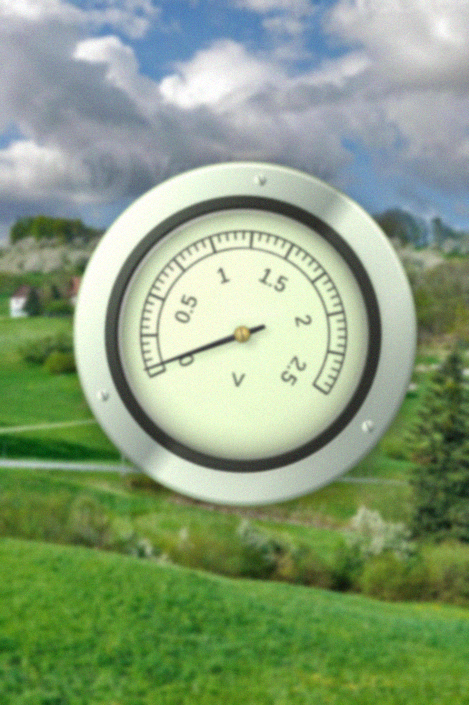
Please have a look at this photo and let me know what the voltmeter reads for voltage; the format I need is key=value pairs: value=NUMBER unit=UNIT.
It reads value=0.05 unit=V
